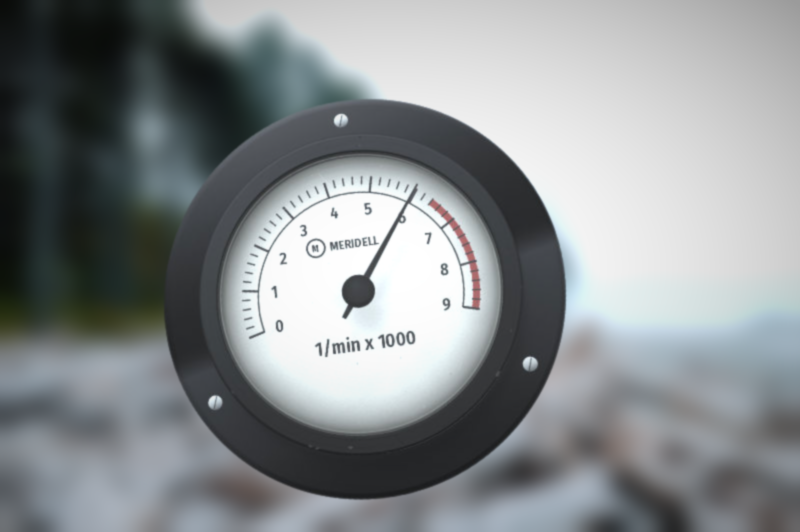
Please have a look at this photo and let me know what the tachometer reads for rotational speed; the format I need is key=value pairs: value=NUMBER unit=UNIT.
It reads value=6000 unit=rpm
